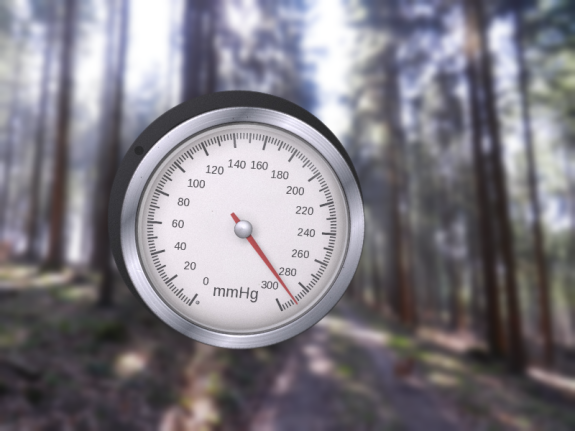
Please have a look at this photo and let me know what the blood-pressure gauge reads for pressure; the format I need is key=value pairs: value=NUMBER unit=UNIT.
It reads value=290 unit=mmHg
